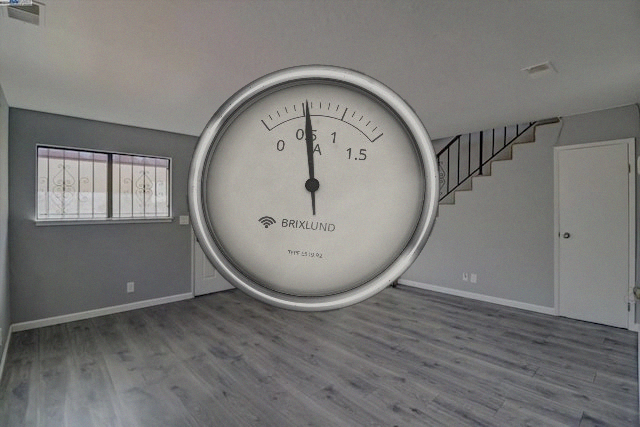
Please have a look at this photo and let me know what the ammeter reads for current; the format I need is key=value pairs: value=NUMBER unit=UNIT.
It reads value=0.55 unit=A
